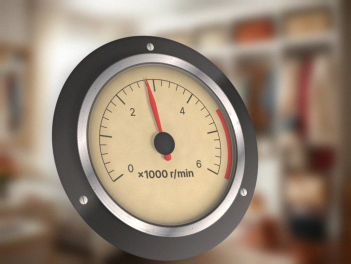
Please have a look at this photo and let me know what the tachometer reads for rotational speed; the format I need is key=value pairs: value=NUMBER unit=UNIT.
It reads value=2800 unit=rpm
